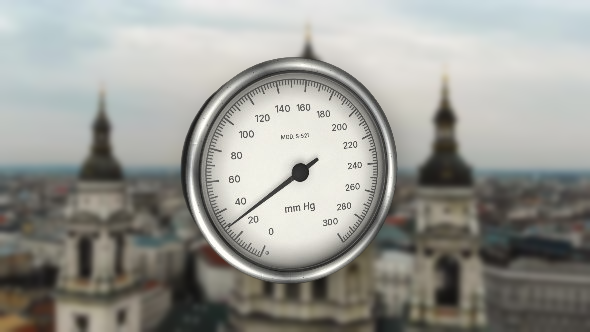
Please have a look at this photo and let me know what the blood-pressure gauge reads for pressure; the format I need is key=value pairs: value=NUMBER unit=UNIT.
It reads value=30 unit=mmHg
